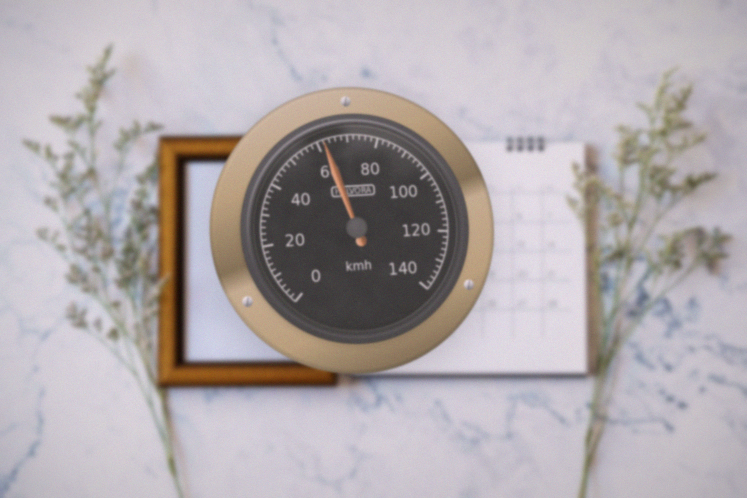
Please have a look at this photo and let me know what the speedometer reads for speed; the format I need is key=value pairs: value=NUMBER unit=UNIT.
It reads value=62 unit=km/h
